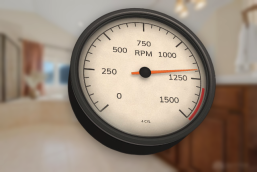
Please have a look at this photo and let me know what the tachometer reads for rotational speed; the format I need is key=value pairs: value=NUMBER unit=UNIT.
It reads value=1200 unit=rpm
